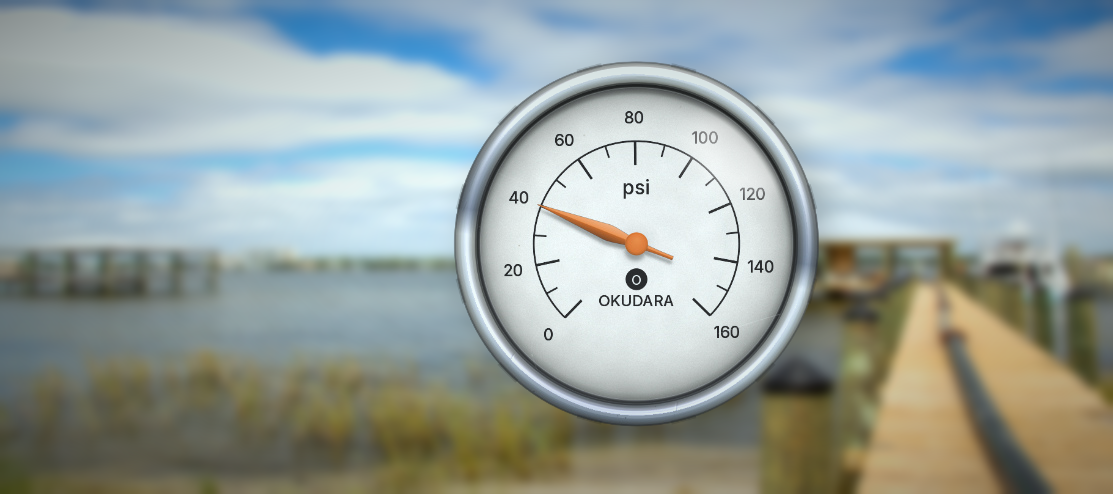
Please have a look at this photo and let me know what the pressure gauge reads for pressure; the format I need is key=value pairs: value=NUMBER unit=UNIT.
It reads value=40 unit=psi
